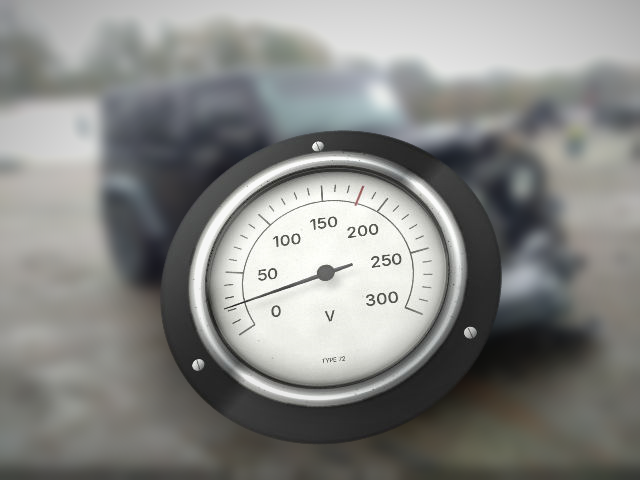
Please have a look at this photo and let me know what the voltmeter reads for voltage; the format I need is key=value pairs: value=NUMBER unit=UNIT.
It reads value=20 unit=V
